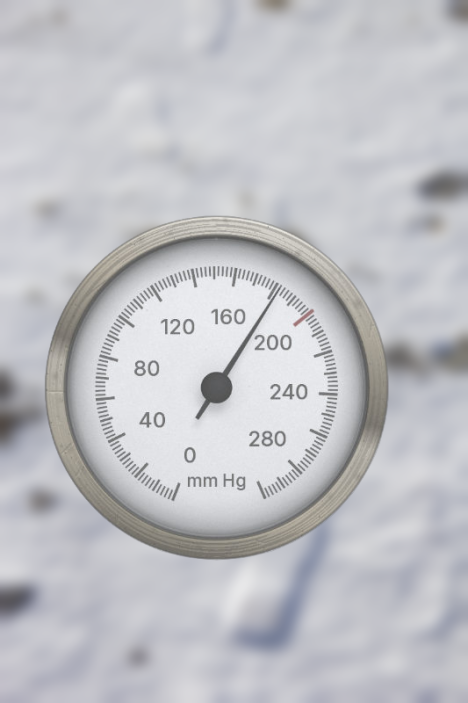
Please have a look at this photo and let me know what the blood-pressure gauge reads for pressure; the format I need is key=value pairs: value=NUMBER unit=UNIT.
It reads value=182 unit=mmHg
